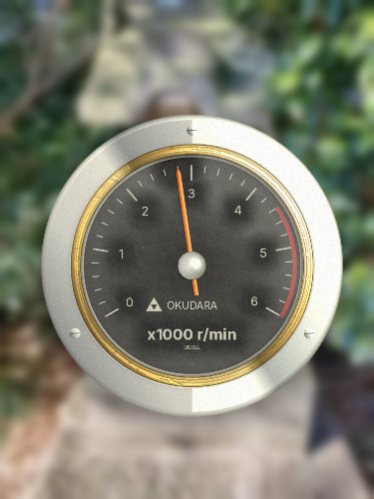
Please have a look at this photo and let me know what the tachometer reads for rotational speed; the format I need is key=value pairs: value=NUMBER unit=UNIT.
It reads value=2800 unit=rpm
